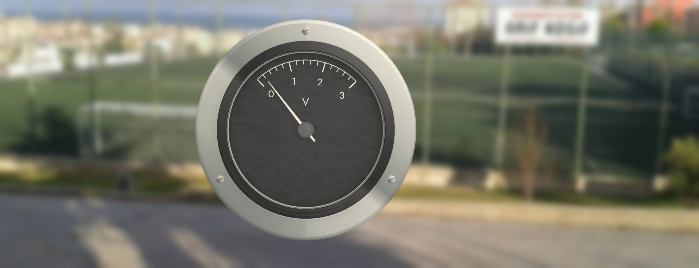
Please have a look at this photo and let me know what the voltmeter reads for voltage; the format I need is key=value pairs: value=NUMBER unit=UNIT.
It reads value=0.2 unit=V
